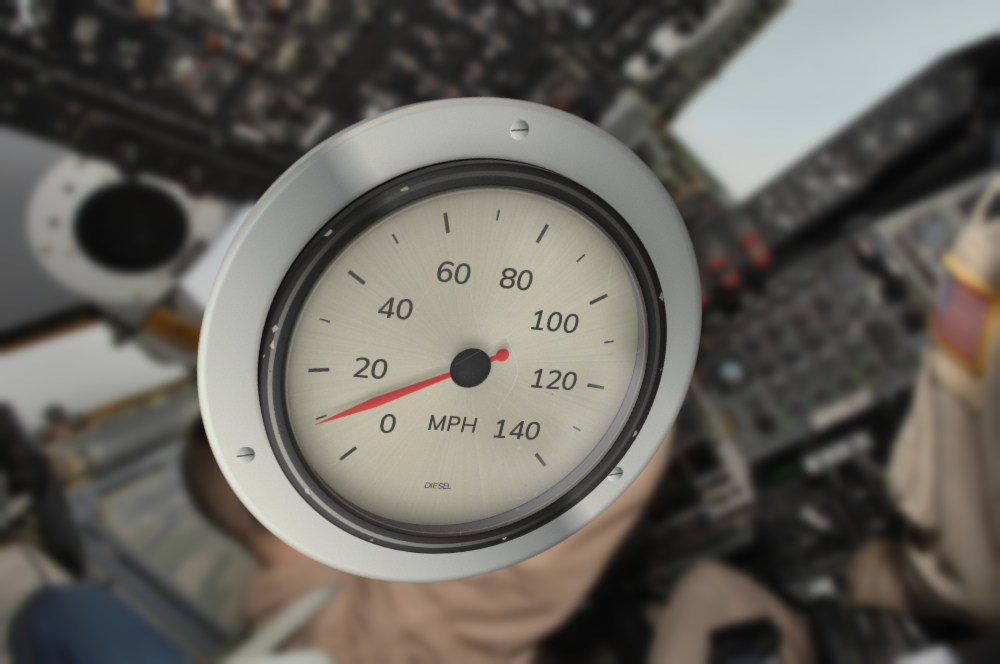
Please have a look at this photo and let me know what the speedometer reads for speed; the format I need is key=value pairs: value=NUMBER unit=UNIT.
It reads value=10 unit=mph
